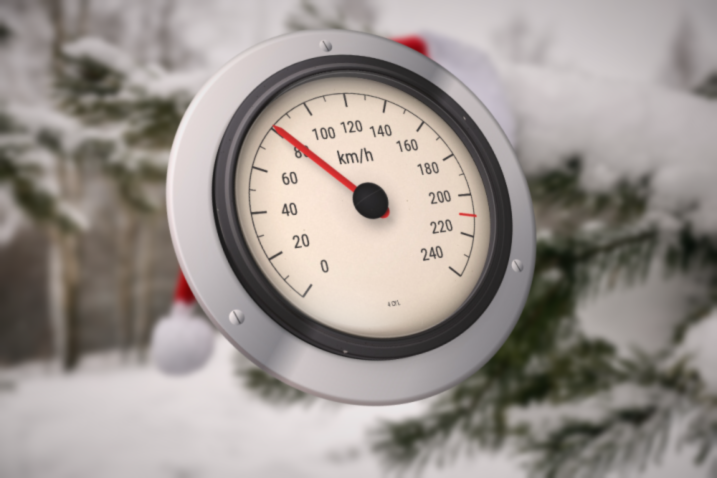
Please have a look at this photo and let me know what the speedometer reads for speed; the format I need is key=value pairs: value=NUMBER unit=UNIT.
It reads value=80 unit=km/h
